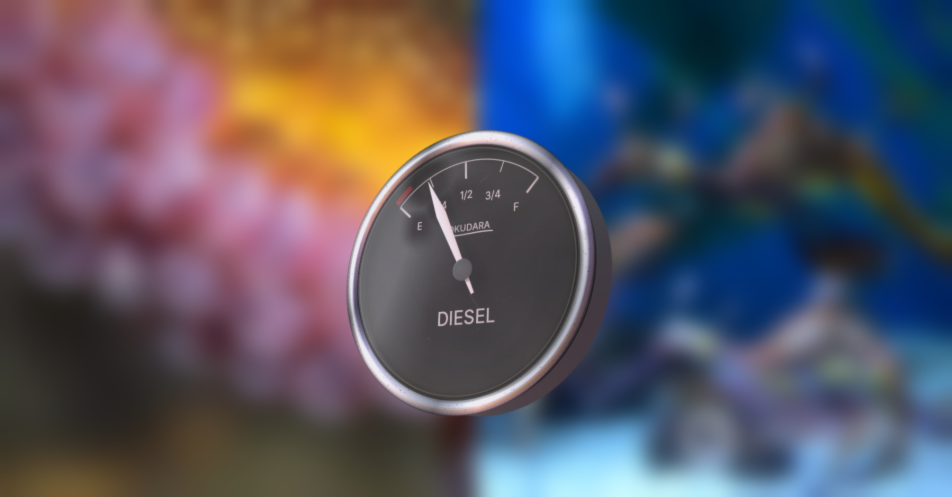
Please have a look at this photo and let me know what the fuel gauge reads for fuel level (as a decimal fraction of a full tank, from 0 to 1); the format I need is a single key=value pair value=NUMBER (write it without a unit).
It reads value=0.25
